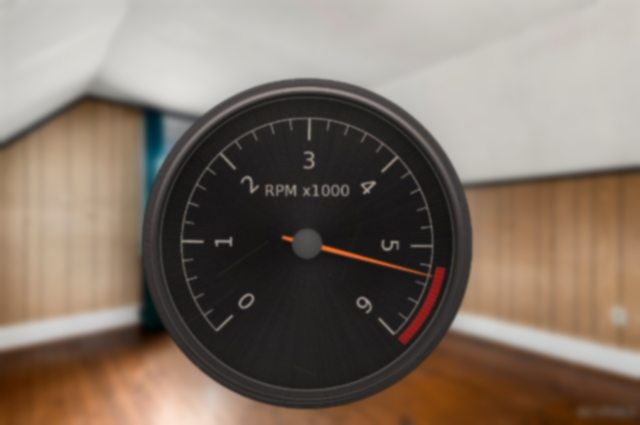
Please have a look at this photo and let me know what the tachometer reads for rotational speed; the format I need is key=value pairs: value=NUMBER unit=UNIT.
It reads value=5300 unit=rpm
